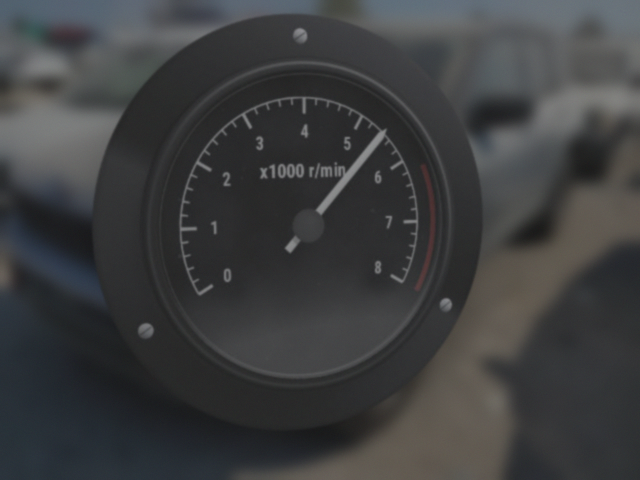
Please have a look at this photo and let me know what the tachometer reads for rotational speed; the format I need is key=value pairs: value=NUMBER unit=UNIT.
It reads value=5400 unit=rpm
